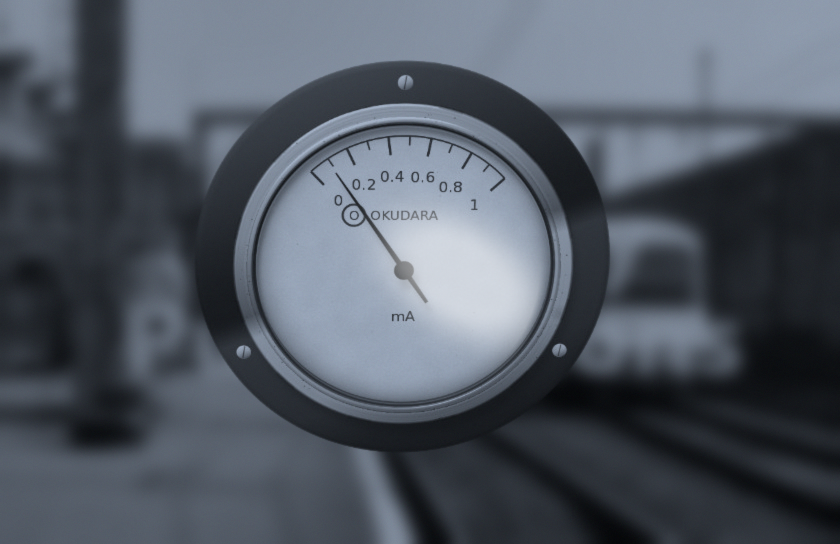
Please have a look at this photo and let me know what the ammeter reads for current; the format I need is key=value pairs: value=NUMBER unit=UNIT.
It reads value=0.1 unit=mA
